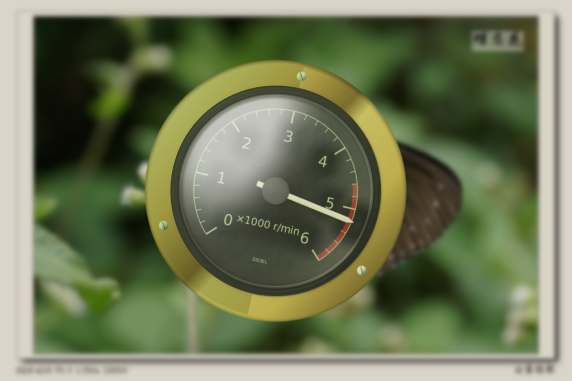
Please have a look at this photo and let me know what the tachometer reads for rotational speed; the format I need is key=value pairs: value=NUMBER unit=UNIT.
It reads value=5200 unit=rpm
